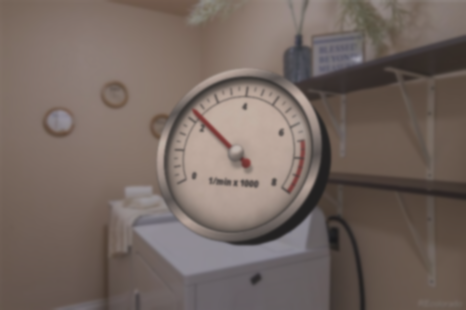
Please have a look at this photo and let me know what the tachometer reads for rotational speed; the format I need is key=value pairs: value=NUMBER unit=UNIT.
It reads value=2250 unit=rpm
